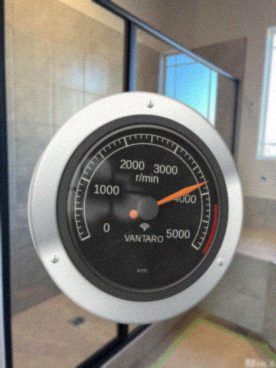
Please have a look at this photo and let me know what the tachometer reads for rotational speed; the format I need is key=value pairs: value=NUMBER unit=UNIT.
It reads value=3800 unit=rpm
